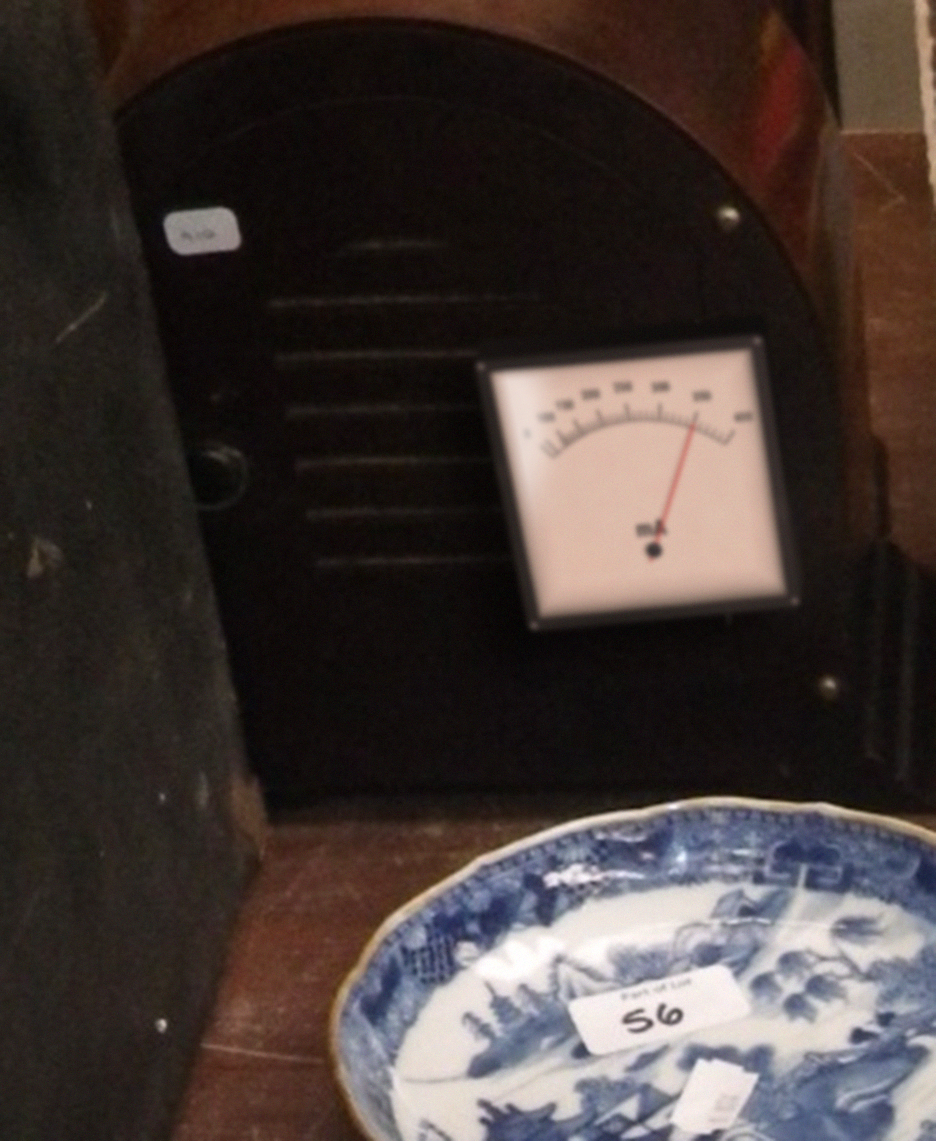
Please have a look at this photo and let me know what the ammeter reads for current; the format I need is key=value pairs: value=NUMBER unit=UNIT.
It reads value=350 unit=mA
